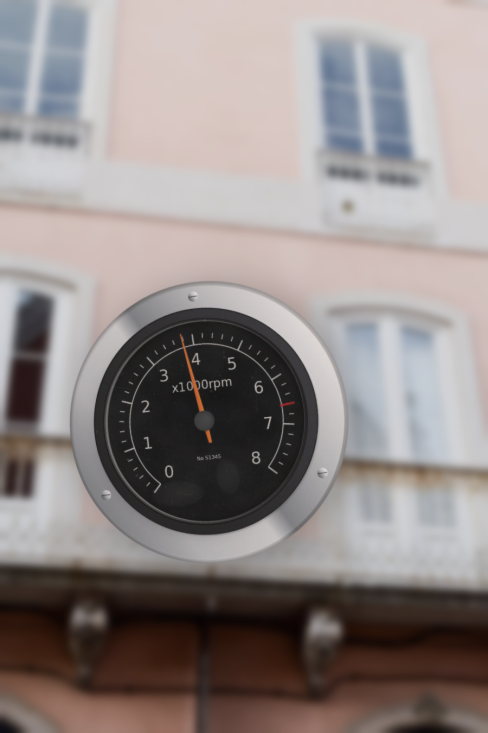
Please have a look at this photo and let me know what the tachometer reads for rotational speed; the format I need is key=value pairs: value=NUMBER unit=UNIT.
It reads value=3800 unit=rpm
